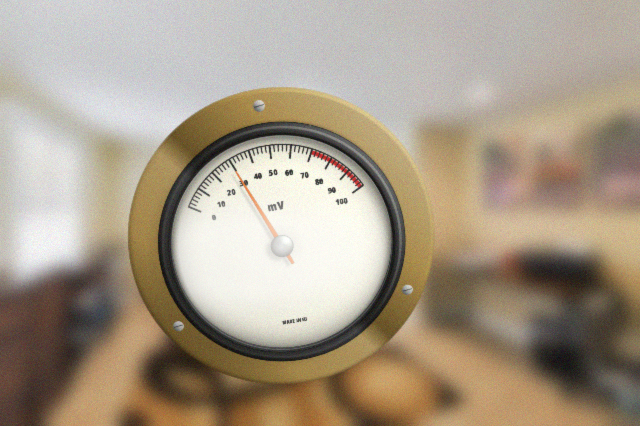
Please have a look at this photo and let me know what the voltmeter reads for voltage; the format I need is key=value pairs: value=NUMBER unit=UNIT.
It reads value=30 unit=mV
